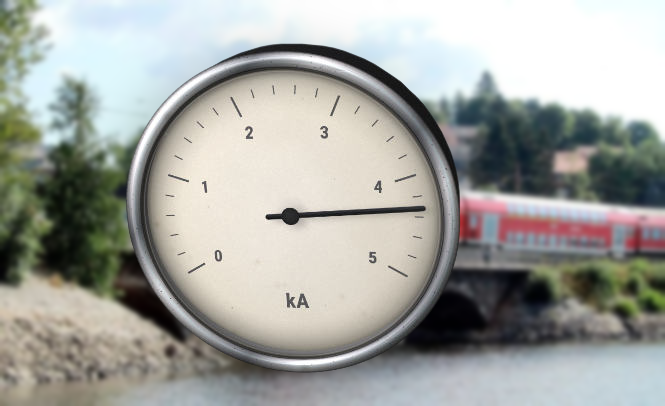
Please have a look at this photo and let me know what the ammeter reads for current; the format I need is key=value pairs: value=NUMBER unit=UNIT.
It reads value=4.3 unit=kA
